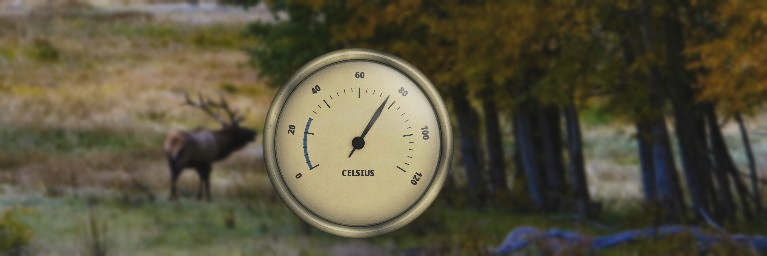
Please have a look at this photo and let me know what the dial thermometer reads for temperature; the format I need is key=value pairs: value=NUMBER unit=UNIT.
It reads value=76 unit=°C
